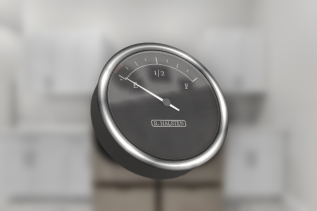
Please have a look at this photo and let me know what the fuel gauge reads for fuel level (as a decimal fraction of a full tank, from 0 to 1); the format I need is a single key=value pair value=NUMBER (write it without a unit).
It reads value=0
